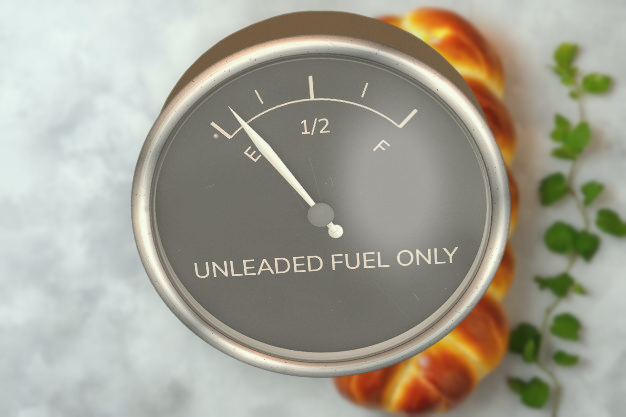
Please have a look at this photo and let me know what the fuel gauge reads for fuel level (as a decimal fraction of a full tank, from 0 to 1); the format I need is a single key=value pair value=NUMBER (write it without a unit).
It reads value=0.125
